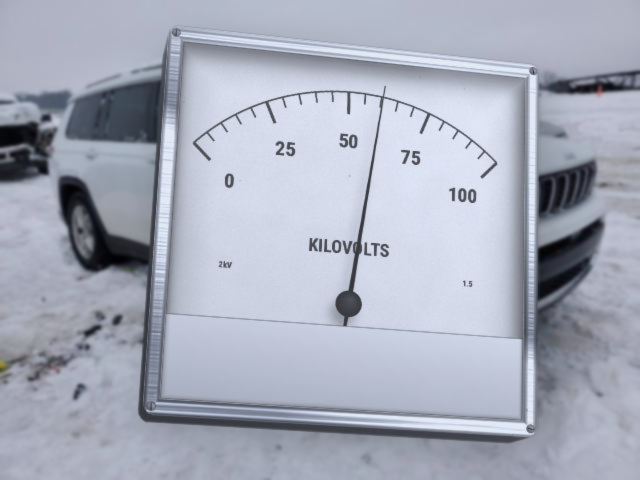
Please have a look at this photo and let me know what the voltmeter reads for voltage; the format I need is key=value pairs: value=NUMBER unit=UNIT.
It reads value=60 unit=kV
